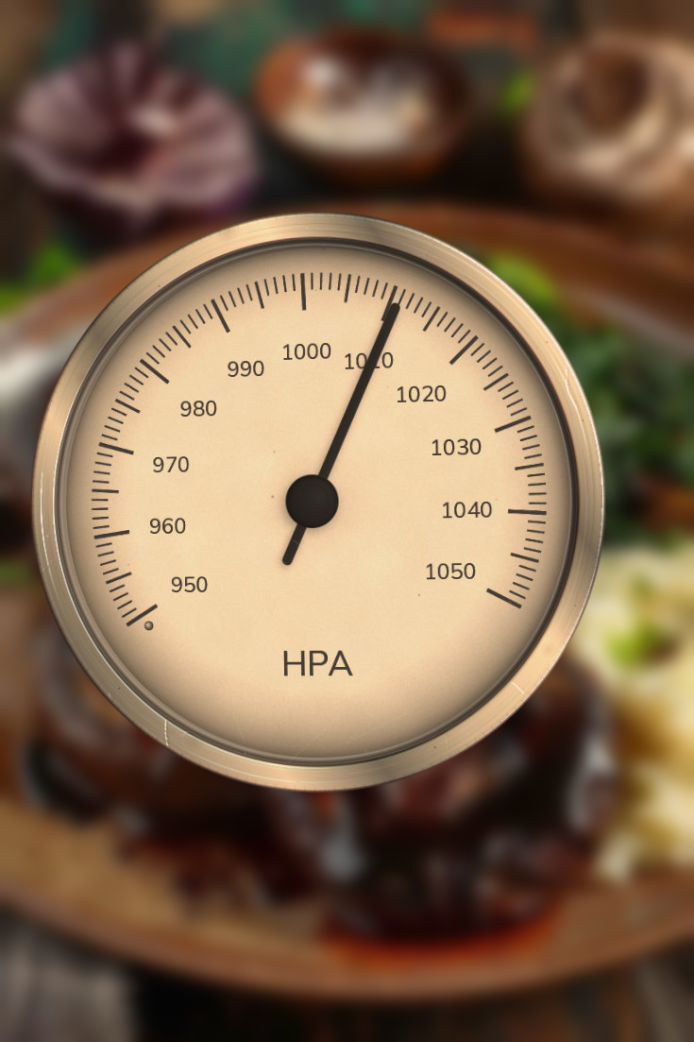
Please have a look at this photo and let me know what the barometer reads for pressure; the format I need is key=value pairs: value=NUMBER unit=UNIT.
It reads value=1011 unit=hPa
